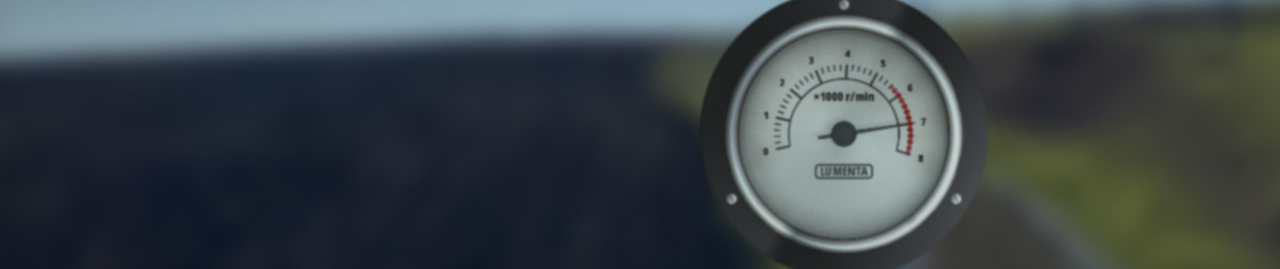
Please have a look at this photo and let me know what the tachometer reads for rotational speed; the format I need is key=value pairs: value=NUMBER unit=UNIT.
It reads value=7000 unit=rpm
